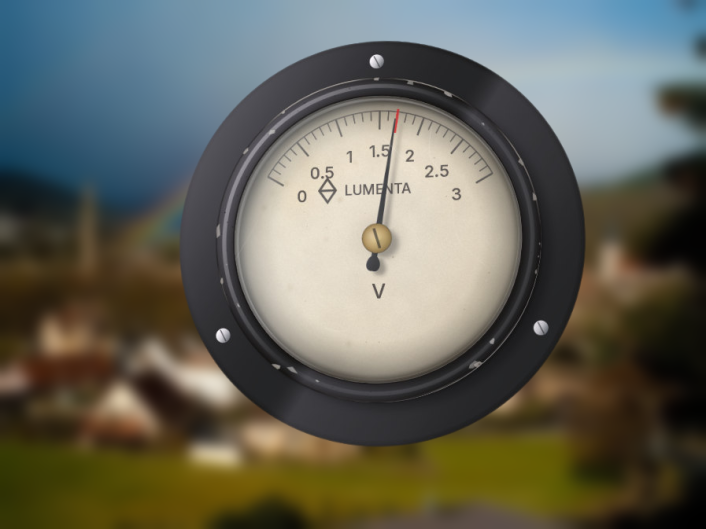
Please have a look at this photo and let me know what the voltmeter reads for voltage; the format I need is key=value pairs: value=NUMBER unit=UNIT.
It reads value=1.7 unit=V
